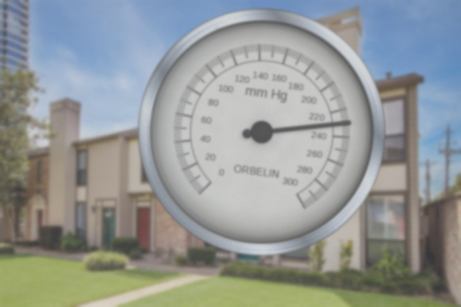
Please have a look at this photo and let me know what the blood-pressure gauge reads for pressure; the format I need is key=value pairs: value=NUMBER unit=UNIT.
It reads value=230 unit=mmHg
